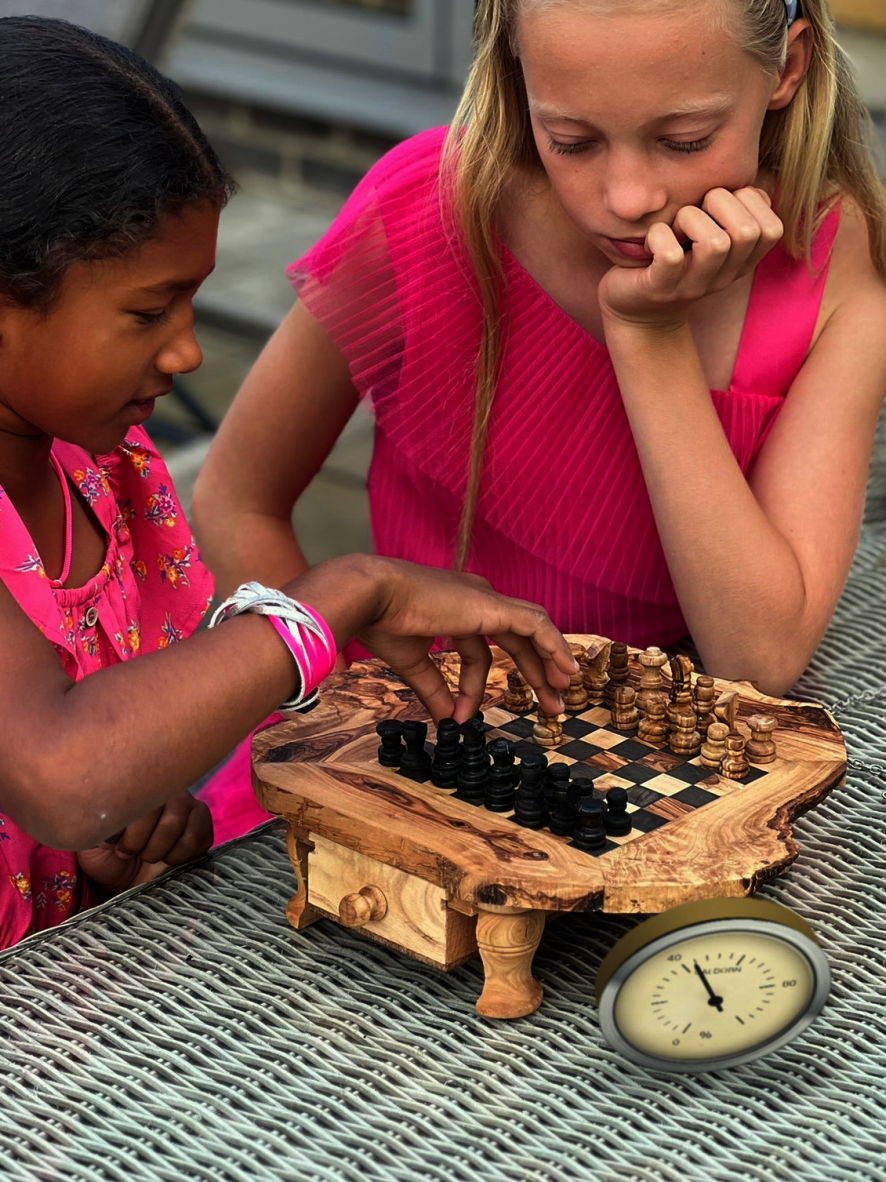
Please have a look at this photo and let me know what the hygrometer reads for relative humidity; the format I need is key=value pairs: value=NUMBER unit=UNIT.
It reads value=44 unit=%
